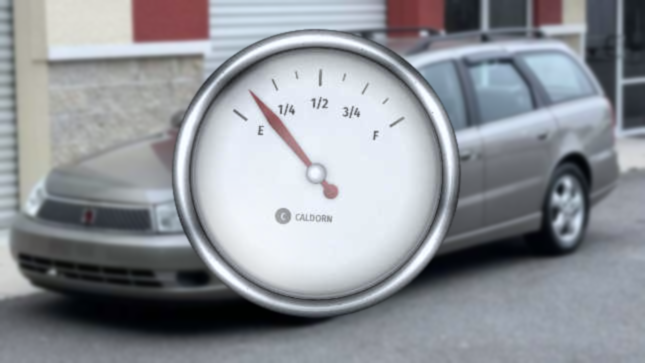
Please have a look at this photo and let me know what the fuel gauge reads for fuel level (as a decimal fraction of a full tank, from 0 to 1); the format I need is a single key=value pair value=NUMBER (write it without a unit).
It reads value=0.125
